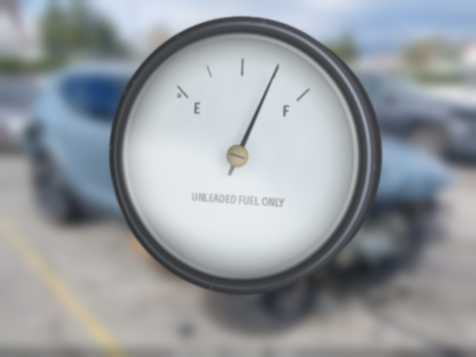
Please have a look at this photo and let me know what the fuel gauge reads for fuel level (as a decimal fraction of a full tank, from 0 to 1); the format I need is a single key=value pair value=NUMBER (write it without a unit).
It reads value=0.75
